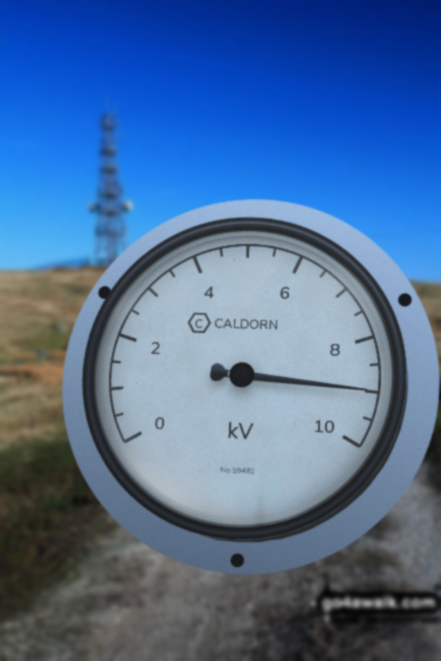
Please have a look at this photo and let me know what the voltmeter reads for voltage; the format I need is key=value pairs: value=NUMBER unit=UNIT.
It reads value=9 unit=kV
